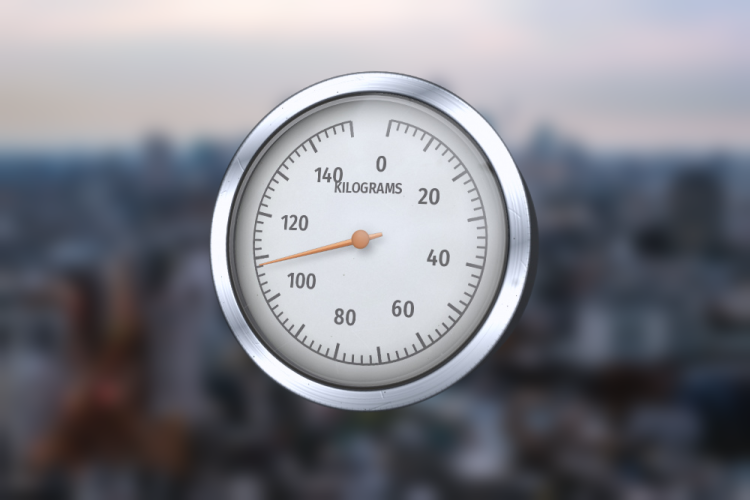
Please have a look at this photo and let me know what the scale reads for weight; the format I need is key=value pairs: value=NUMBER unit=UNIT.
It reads value=108 unit=kg
